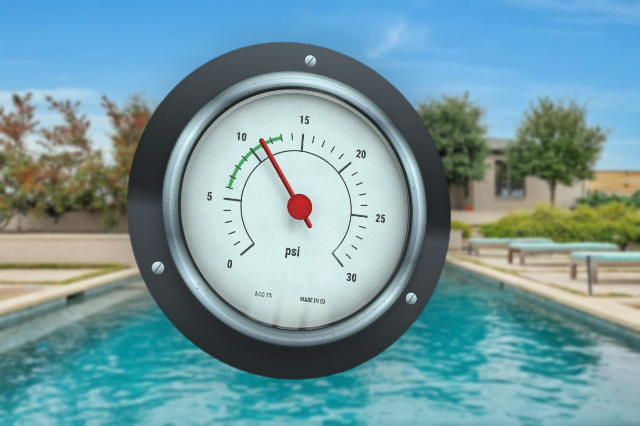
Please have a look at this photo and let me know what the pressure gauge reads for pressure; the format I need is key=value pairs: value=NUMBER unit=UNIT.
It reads value=11 unit=psi
